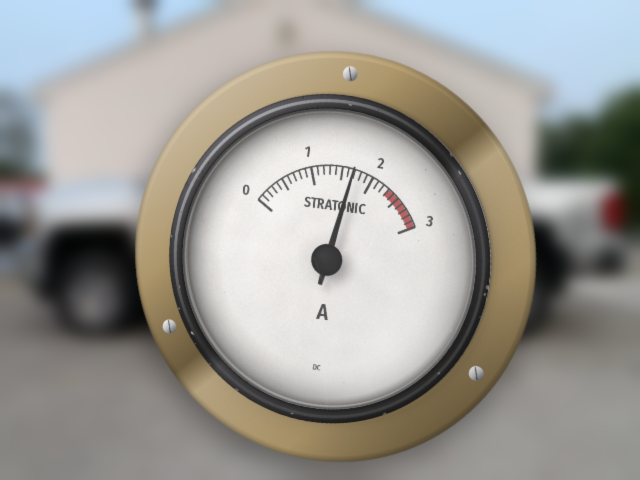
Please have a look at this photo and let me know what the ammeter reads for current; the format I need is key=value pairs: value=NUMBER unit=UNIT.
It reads value=1.7 unit=A
